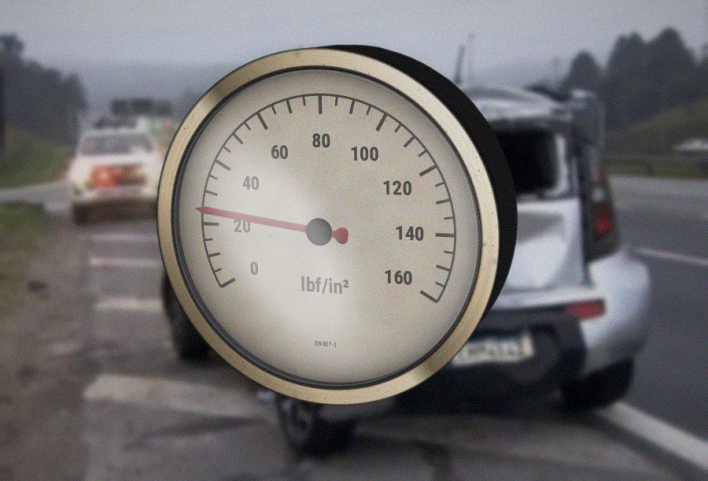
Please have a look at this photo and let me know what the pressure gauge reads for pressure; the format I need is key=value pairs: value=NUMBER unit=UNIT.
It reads value=25 unit=psi
